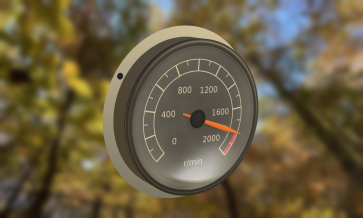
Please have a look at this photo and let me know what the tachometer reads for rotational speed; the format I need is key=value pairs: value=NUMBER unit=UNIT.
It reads value=1800 unit=rpm
